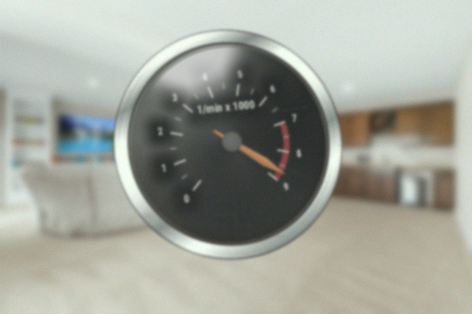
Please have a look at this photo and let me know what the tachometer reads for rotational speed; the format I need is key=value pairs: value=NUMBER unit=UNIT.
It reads value=8750 unit=rpm
